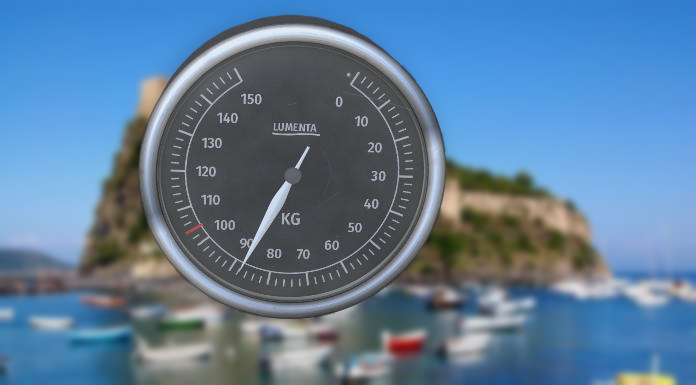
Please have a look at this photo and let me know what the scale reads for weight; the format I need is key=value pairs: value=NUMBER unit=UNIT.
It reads value=88 unit=kg
